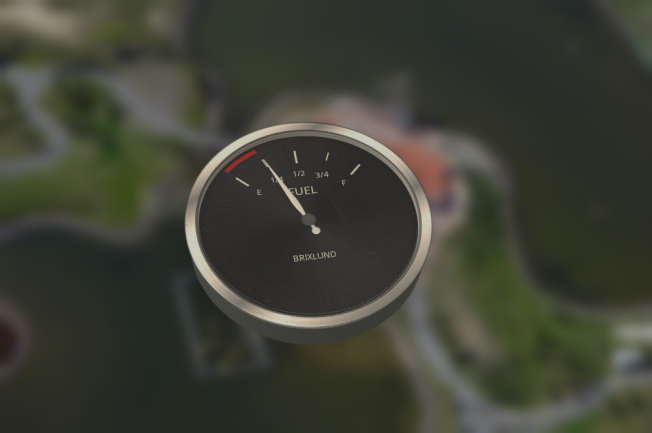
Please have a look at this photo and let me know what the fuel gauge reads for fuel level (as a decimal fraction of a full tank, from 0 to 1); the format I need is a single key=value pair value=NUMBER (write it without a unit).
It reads value=0.25
